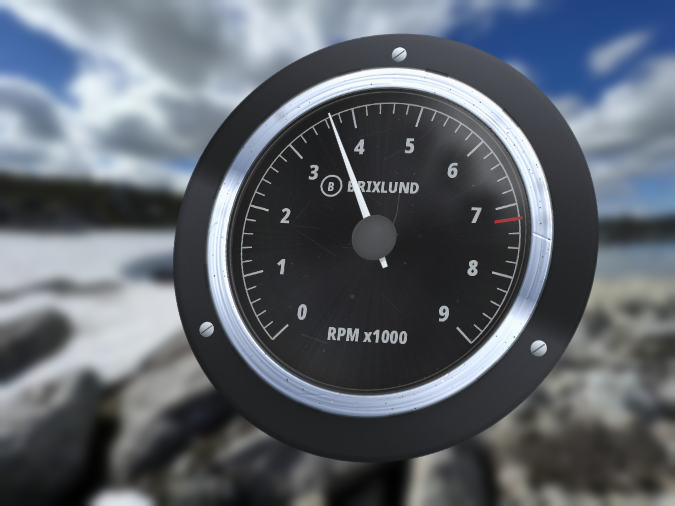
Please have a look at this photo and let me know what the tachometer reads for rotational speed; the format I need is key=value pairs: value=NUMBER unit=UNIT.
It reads value=3700 unit=rpm
